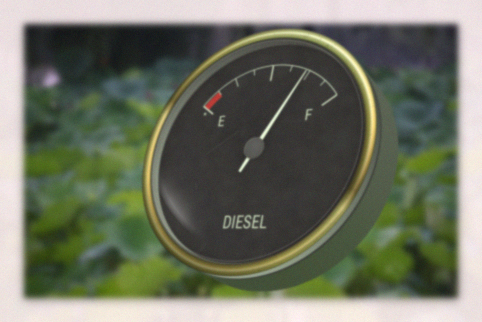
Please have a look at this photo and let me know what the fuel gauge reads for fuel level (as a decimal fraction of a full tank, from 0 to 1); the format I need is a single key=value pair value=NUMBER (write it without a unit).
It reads value=0.75
